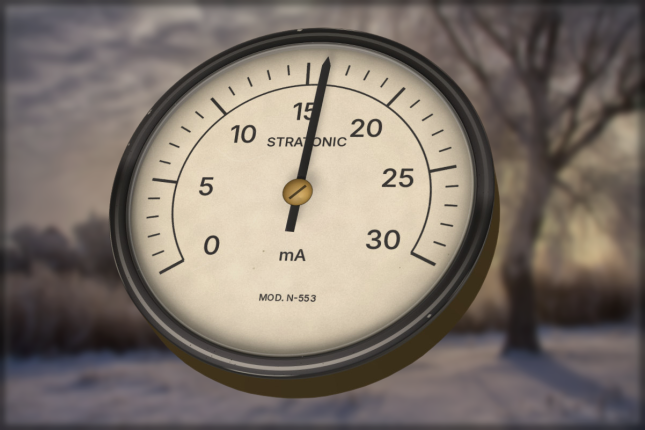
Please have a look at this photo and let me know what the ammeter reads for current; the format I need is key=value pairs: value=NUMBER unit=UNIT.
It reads value=16 unit=mA
